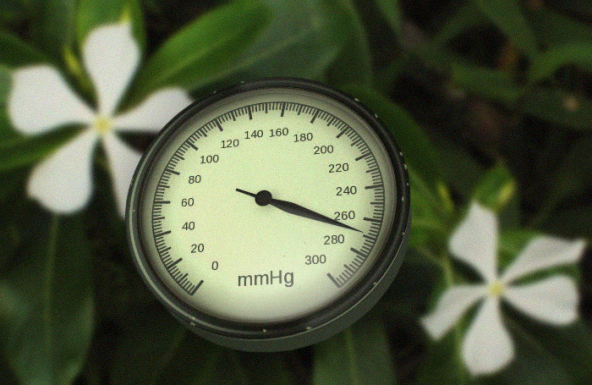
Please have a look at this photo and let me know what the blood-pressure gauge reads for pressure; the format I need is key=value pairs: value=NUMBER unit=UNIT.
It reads value=270 unit=mmHg
